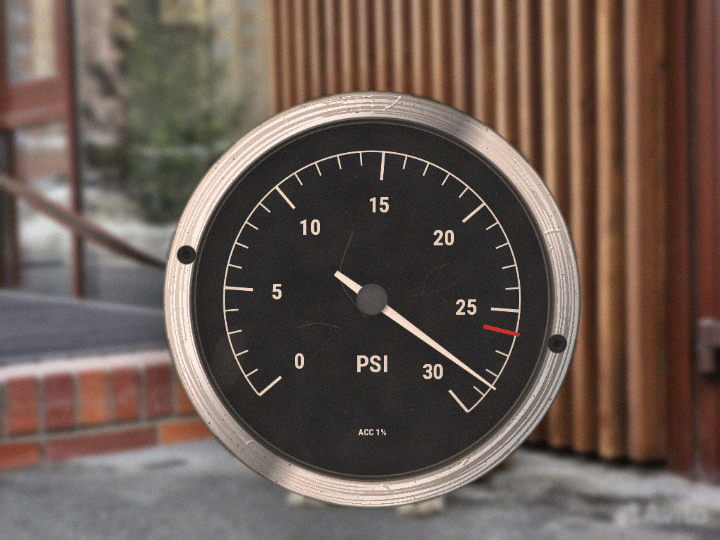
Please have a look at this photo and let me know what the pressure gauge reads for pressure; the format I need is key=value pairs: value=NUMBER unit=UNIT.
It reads value=28.5 unit=psi
